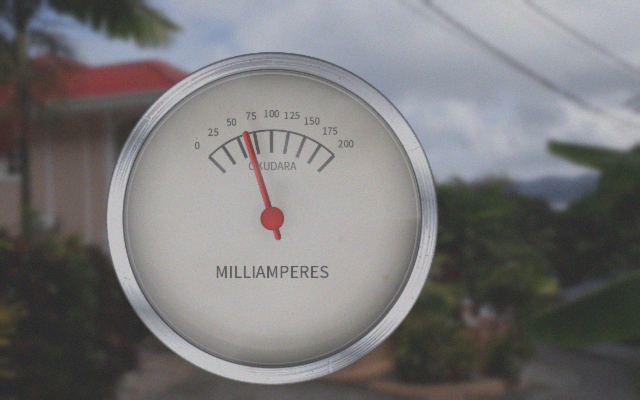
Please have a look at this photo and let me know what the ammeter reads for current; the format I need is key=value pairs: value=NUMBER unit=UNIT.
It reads value=62.5 unit=mA
